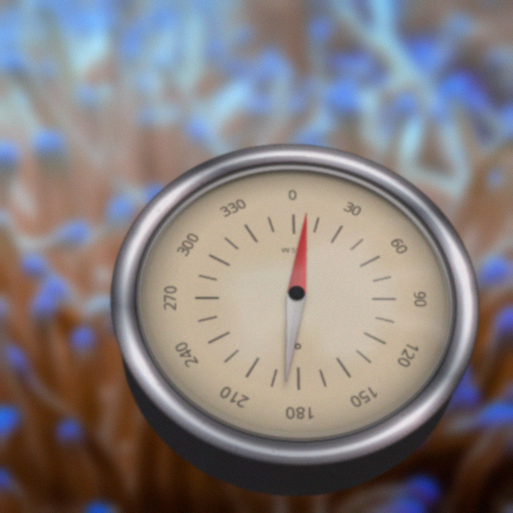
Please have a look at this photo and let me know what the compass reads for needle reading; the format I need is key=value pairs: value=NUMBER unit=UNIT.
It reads value=7.5 unit=°
